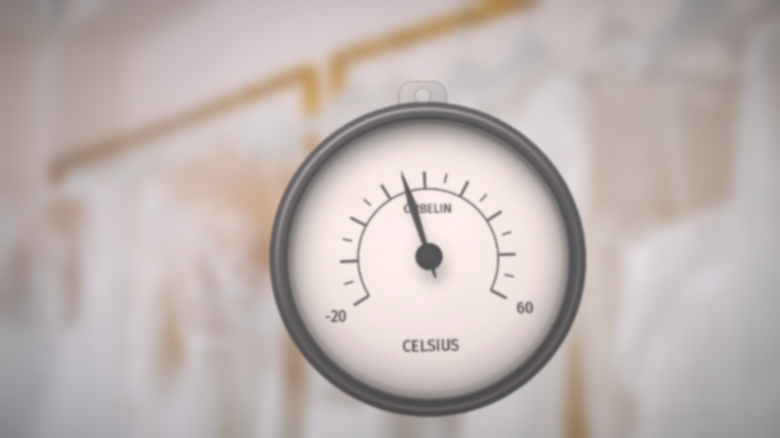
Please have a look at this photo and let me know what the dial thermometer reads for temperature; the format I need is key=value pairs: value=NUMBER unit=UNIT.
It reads value=15 unit=°C
